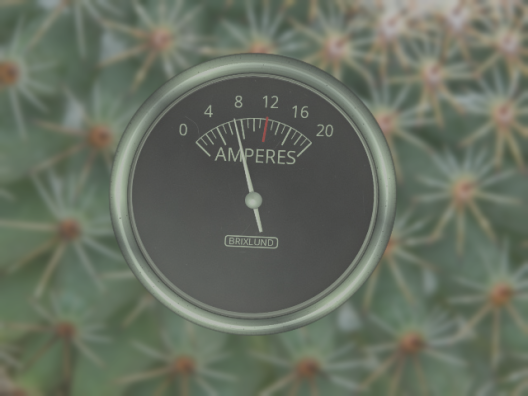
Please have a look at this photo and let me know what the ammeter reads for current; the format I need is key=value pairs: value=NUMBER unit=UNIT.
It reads value=7 unit=A
